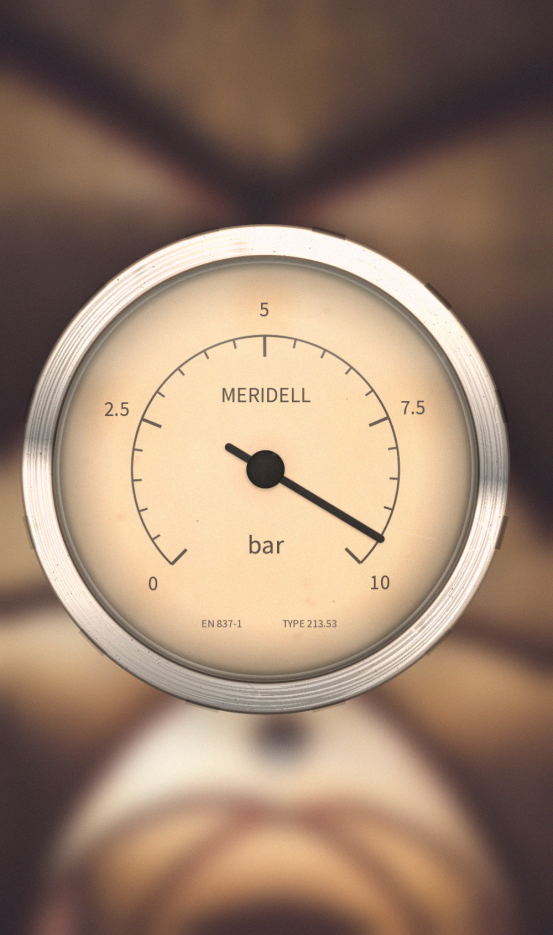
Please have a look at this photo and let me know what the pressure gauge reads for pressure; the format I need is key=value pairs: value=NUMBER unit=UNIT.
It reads value=9.5 unit=bar
